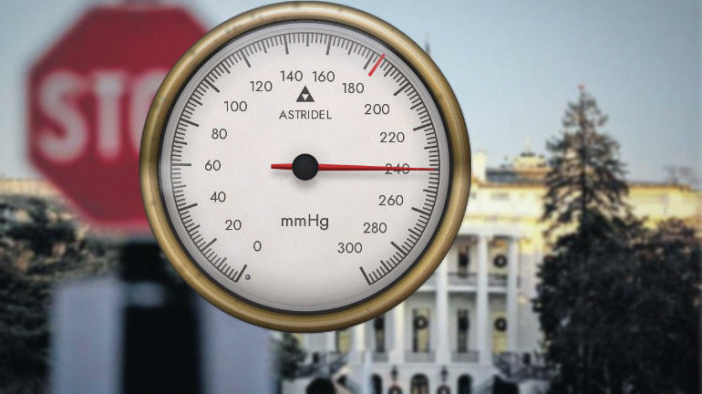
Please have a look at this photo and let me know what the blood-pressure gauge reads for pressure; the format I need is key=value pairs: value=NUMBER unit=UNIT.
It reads value=240 unit=mmHg
